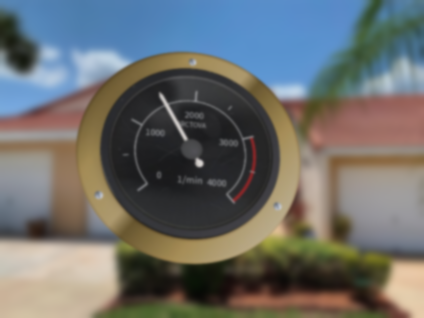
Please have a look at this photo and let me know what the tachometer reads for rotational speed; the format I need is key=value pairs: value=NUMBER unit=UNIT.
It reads value=1500 unit=rpm
